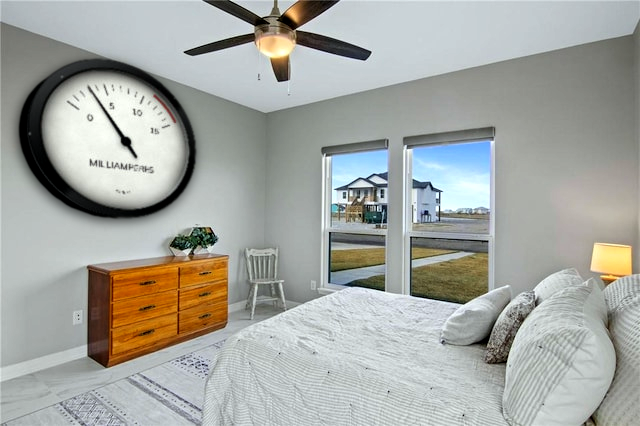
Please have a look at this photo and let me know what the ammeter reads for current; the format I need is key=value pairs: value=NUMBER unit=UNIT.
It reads value=3 unit=mA
